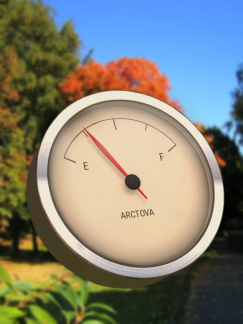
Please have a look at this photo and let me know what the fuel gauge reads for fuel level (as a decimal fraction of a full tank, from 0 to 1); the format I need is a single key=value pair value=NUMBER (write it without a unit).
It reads value=0.25
